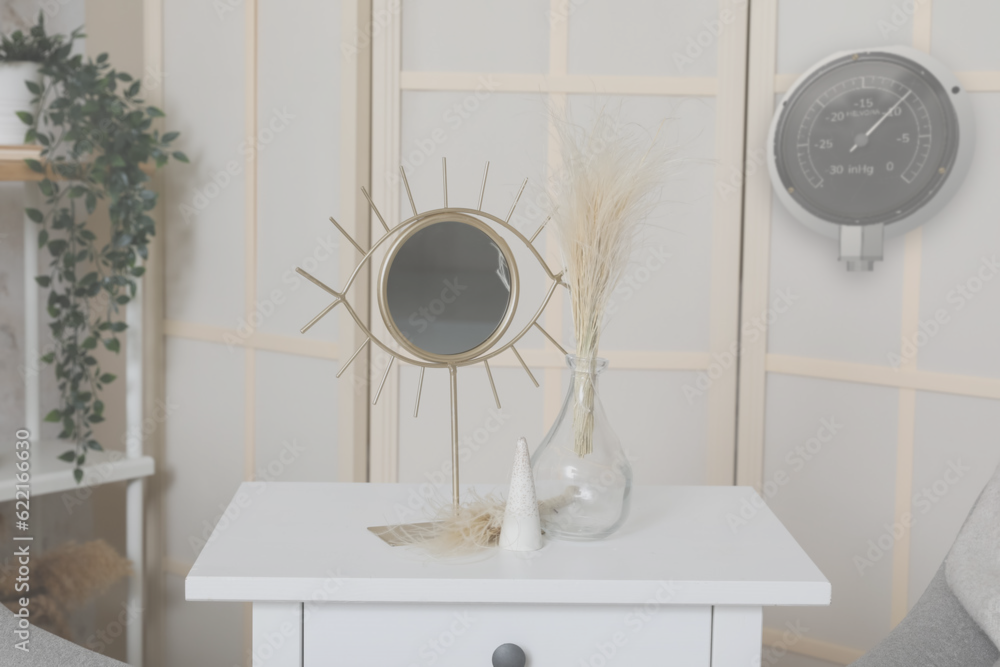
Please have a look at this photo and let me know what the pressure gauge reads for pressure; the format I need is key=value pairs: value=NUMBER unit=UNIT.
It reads value=-10 unit=inHg
